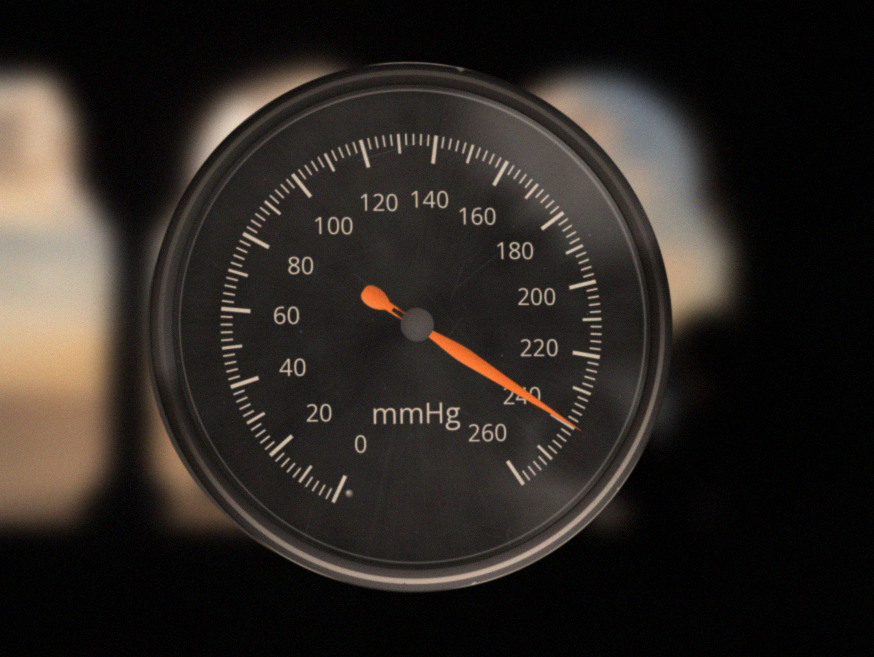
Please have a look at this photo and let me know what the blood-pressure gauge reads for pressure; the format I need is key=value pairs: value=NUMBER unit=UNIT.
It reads value=240 unit=mmHg
